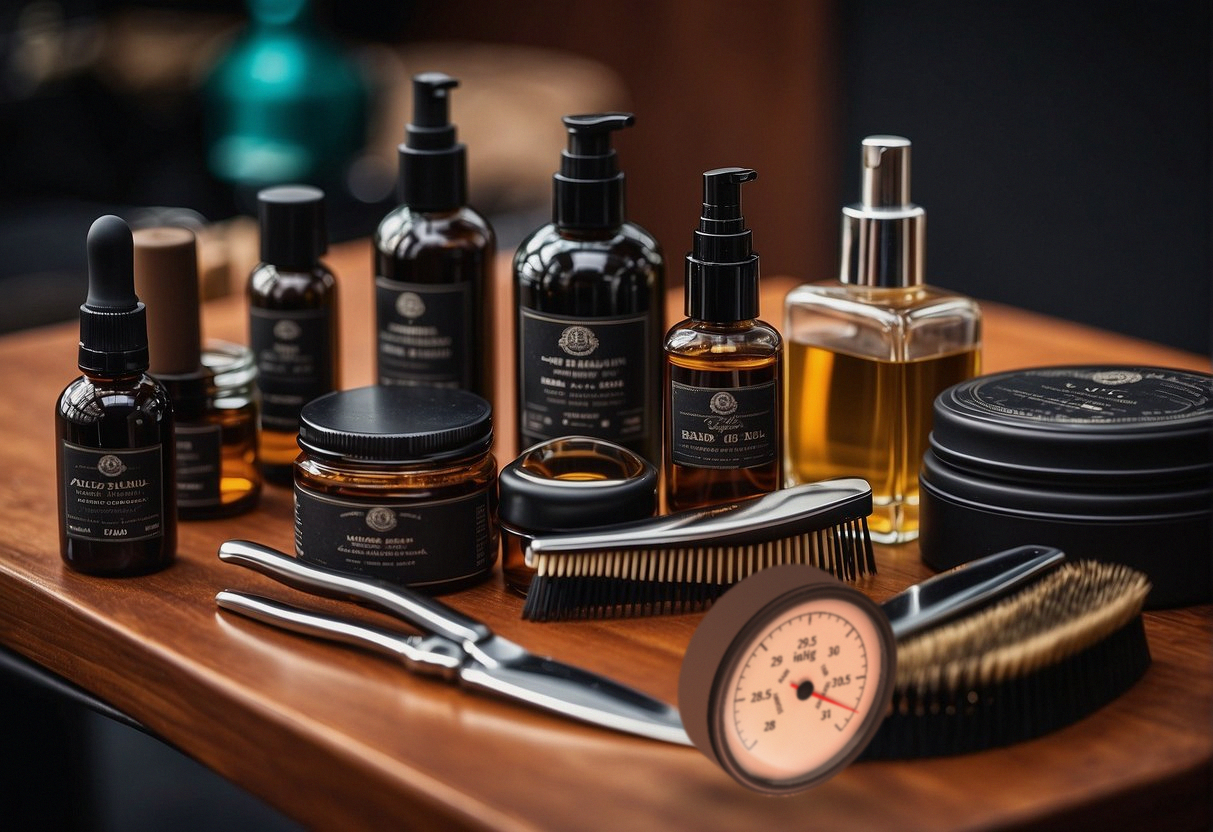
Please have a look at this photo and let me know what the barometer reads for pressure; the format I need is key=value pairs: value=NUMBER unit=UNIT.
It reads value=30.8 unit=inHg
